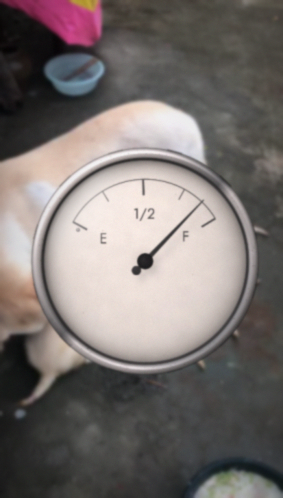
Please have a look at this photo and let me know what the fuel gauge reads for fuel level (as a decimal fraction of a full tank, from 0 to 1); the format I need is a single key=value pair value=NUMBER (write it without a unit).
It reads value=0.875
